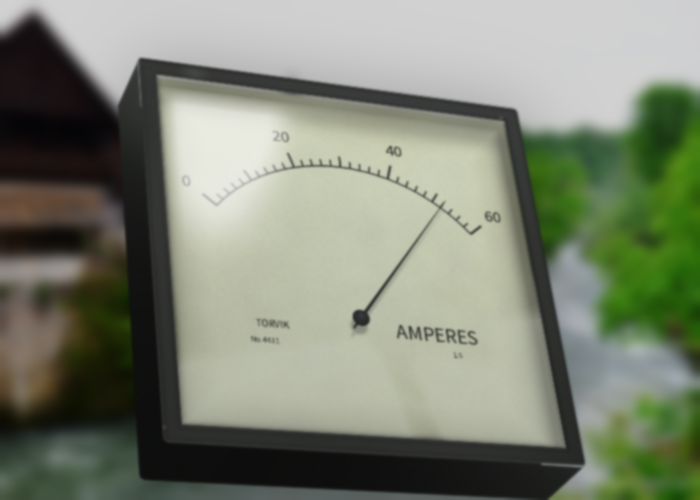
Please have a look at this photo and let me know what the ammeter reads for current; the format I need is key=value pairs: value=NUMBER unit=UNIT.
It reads value=52 unit=A
